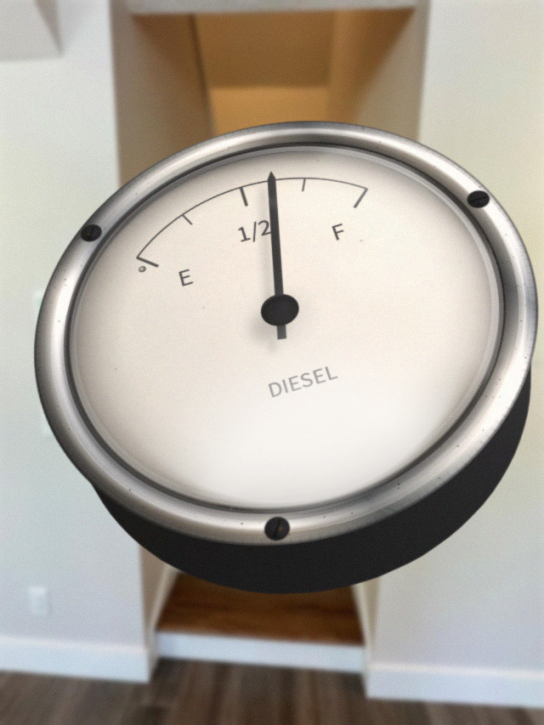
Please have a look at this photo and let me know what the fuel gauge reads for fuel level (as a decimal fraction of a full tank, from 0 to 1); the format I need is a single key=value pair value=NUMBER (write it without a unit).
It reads value=0.625
